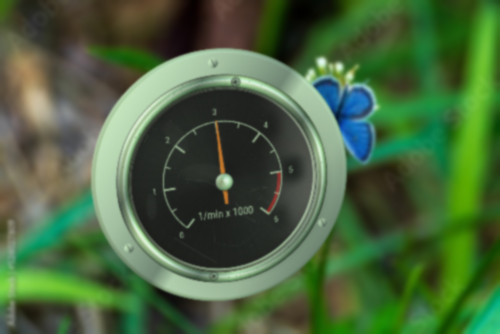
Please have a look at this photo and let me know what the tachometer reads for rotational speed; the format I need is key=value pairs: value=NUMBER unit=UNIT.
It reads value=3000 unit=rpm
